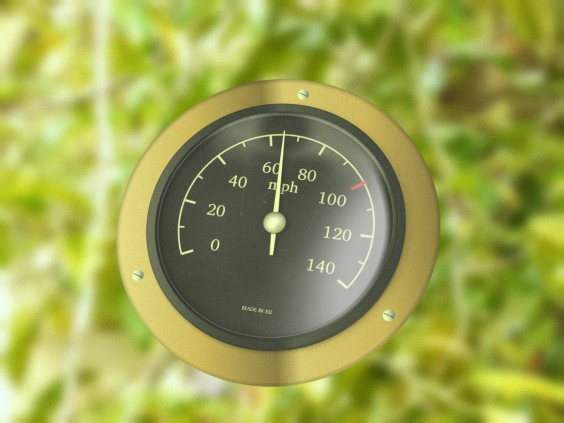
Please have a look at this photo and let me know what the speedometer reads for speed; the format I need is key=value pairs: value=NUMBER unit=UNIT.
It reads value=65 unit=mph
